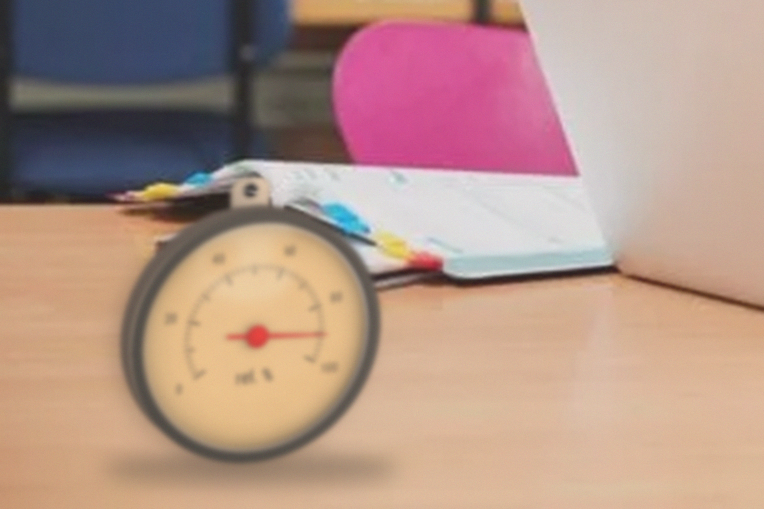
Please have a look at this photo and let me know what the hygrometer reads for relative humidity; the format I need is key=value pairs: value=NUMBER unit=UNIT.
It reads value=90 unit=%
